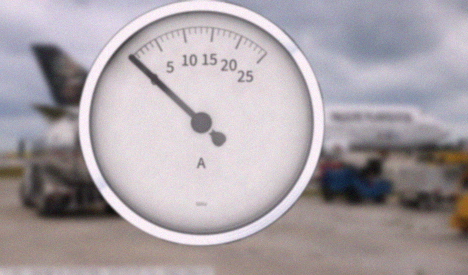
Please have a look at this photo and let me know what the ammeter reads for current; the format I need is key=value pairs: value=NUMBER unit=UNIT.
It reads value=0 unit=A
